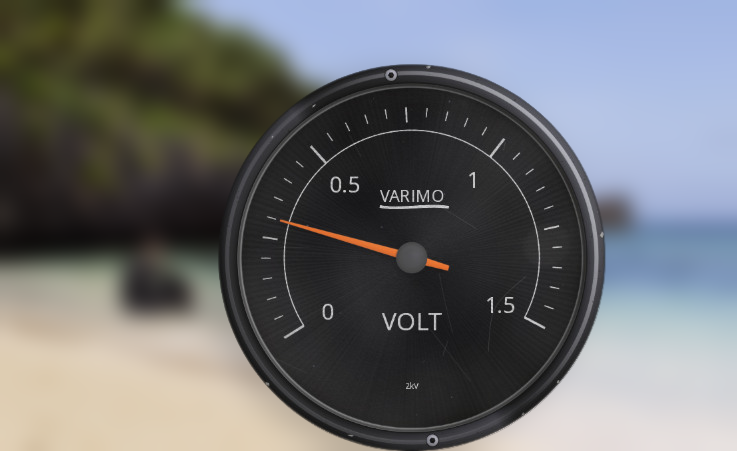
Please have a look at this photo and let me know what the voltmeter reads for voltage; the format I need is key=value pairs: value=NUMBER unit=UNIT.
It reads value=0.3 unit=V
